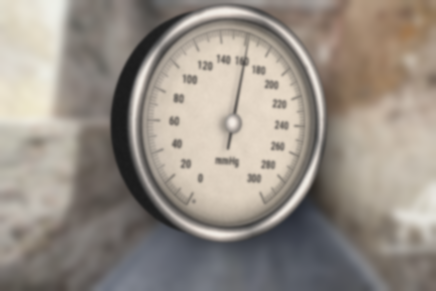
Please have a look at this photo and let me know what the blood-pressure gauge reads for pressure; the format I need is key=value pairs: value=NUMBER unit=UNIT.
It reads value=160 unit=mmHg
